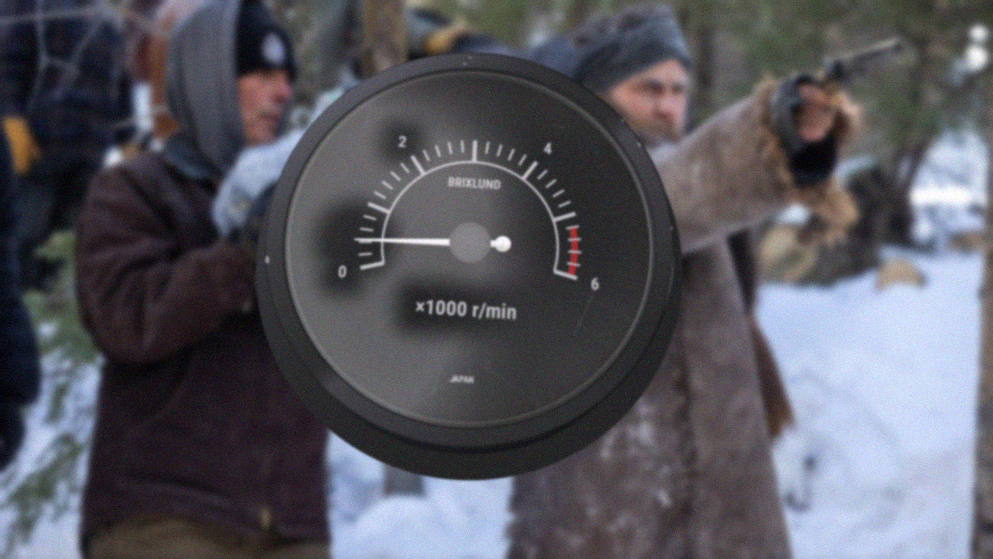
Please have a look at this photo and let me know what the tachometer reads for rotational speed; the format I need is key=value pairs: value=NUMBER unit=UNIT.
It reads value=400 unit=rpm
